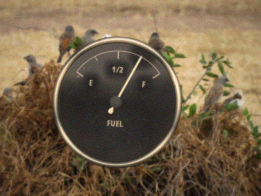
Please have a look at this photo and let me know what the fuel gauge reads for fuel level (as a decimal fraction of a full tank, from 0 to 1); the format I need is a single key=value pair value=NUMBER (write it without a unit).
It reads value=0.75
